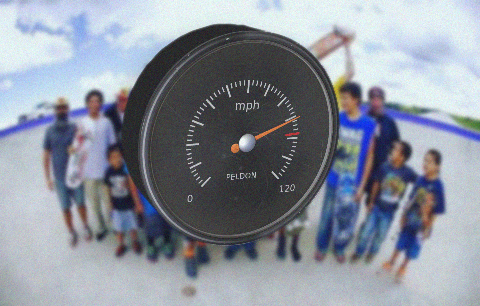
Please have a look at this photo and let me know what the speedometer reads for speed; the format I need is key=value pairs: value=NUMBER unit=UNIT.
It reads value=90 unit=mph
